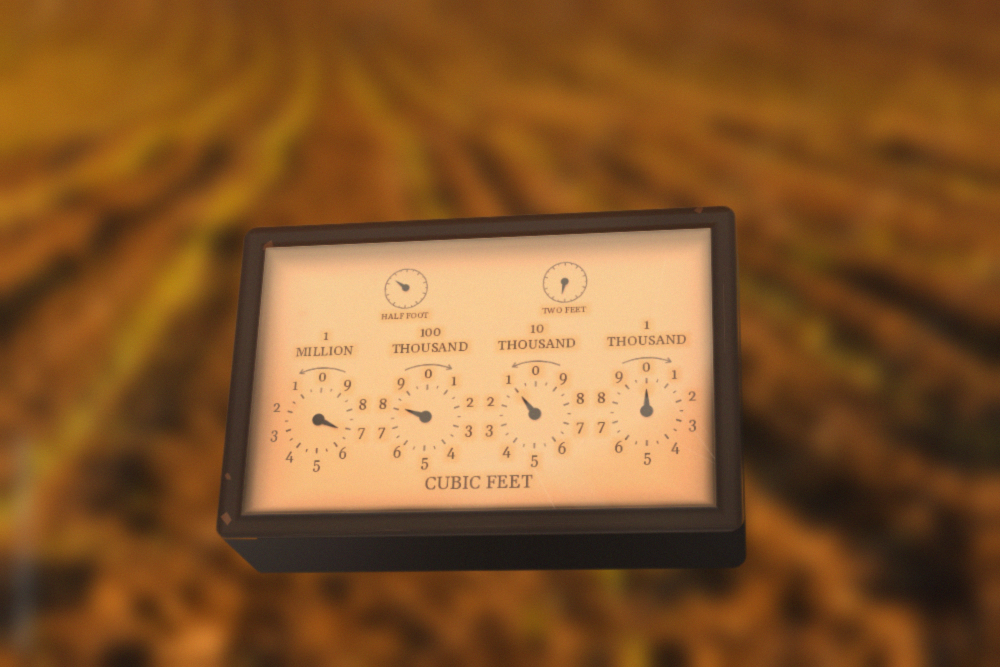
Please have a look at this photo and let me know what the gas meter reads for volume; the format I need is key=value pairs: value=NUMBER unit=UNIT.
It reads value=681000 unit=ft³
